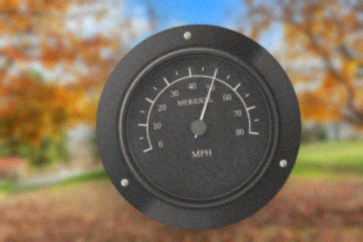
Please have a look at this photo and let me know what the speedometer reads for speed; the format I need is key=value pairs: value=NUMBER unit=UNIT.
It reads value=50 unit=mph
